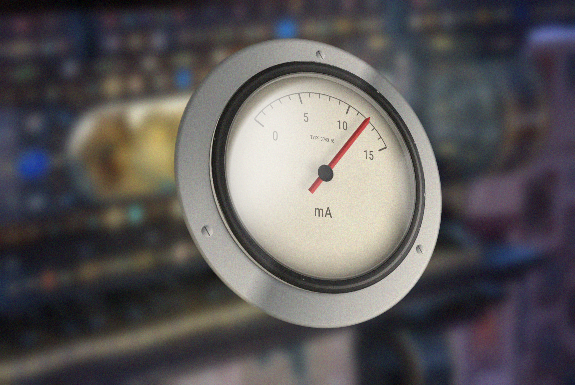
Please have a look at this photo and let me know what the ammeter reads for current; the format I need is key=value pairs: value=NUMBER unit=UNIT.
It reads value=12 unit=mA
